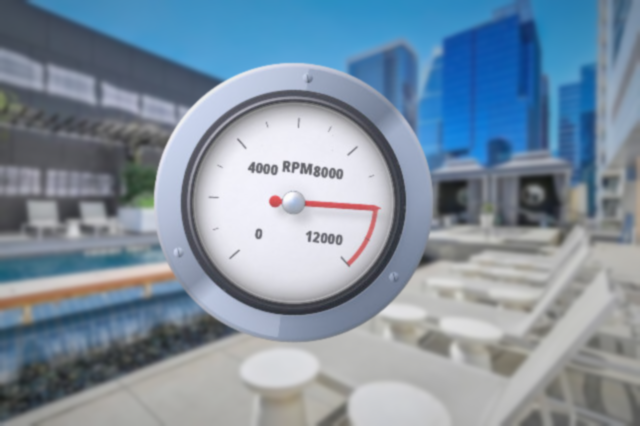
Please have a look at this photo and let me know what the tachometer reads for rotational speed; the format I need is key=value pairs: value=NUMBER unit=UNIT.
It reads value=10000 unit=rpm
